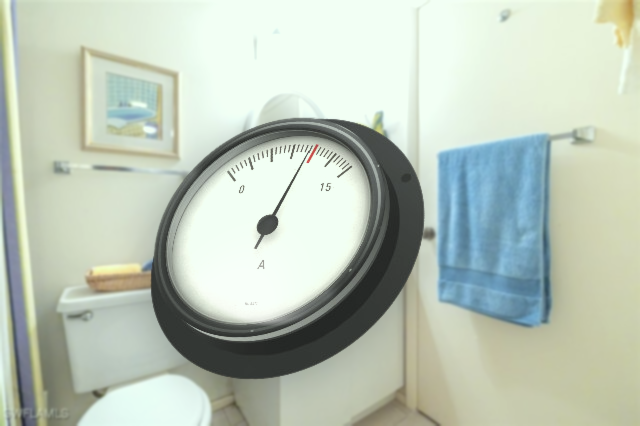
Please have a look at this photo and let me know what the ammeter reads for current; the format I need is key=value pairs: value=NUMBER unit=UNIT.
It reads value=10 unit=A
